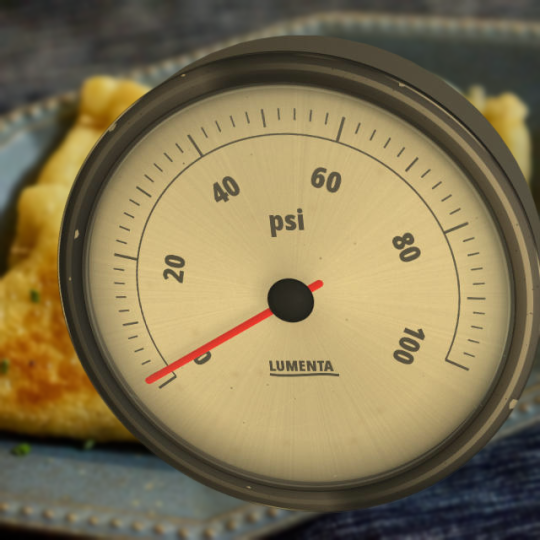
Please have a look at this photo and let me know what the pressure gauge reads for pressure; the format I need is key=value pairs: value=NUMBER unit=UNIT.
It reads value=2 unit=psi
